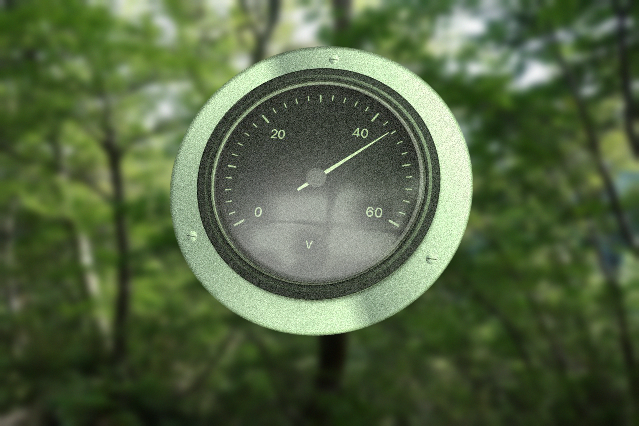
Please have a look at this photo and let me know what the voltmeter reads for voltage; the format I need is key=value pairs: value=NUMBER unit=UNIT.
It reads value=44 unit=V
